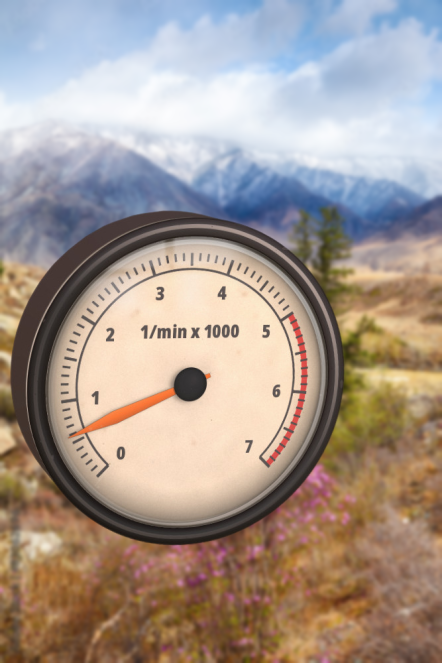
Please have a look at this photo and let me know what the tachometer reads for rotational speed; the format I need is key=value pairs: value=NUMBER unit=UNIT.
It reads value=600 unit=rpm
